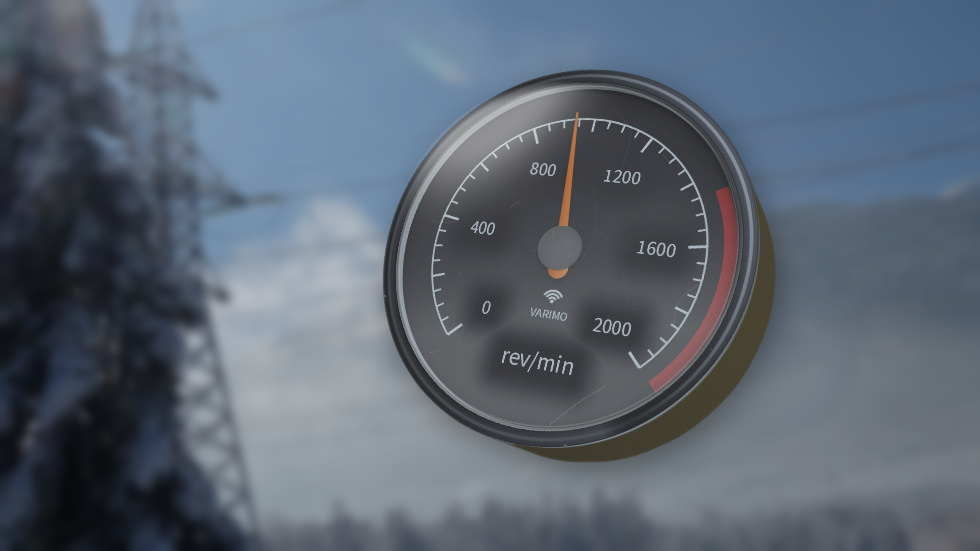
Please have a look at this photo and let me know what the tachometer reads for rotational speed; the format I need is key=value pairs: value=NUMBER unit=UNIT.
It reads value=950 unit=rpm
